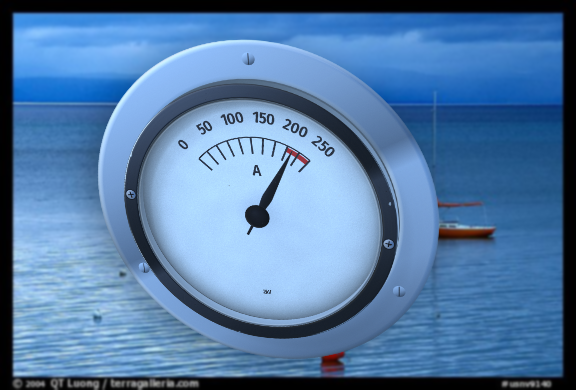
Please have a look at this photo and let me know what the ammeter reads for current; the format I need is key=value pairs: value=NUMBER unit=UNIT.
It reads value=212.5 unit=A
